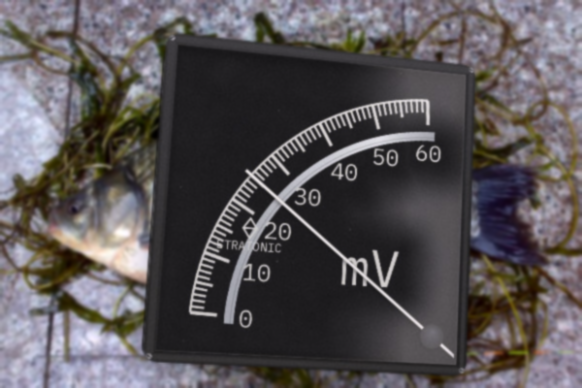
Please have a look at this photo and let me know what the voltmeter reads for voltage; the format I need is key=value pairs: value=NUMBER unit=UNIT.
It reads value=25 unit=mV
